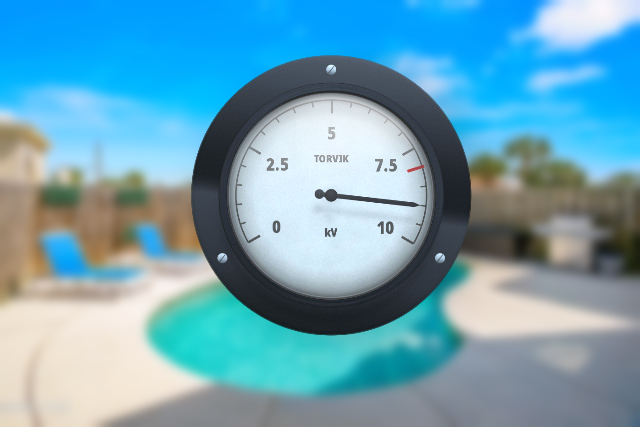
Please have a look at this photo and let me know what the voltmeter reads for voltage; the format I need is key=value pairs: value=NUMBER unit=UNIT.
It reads value=9 unit=kV
